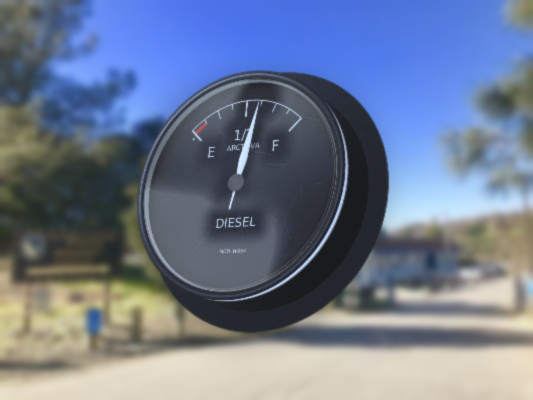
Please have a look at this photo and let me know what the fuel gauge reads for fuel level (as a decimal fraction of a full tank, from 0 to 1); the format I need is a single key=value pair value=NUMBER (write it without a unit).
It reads value=0.625
